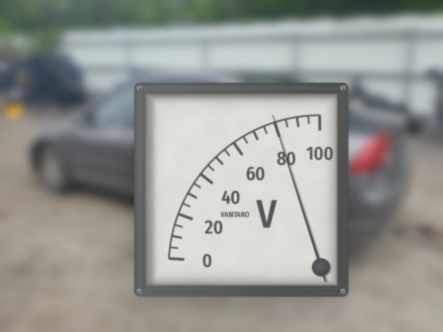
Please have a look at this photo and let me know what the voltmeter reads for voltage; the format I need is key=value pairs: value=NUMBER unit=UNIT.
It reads value=80 unit=V
